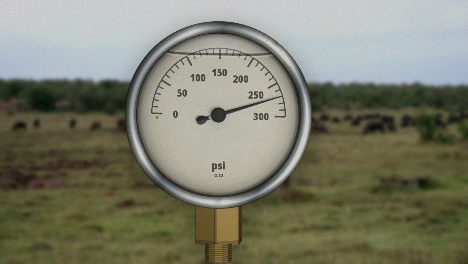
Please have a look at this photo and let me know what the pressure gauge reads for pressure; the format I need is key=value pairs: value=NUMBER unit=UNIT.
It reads value=270 unit=psi
